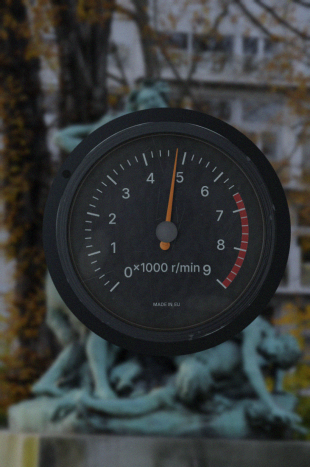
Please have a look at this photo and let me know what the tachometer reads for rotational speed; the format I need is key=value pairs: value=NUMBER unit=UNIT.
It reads value=4800 unit=rpm
